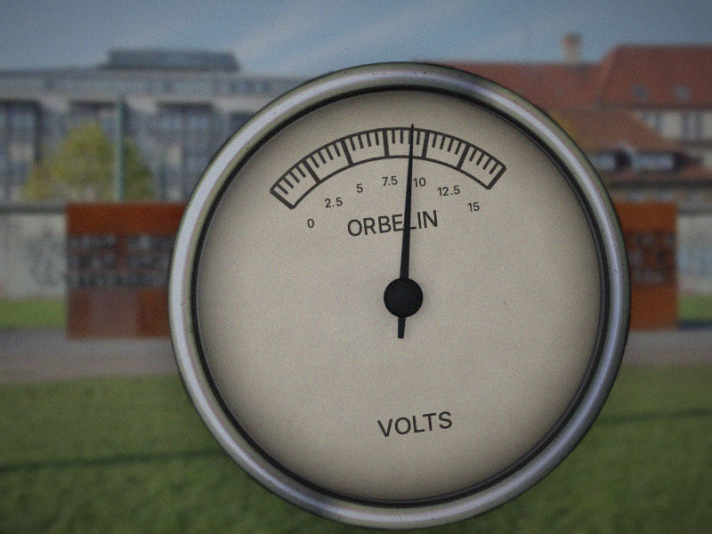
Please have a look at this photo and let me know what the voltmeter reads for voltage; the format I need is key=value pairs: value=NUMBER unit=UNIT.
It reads value=9 unit=V
